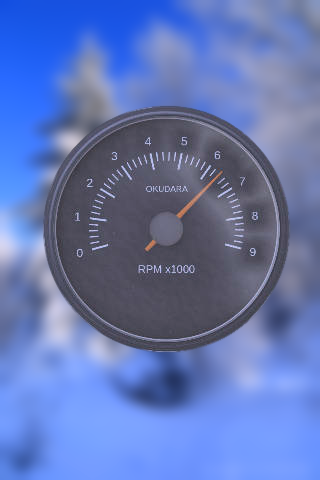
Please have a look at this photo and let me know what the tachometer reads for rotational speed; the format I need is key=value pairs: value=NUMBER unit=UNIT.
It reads value=6400 unit=rpm
